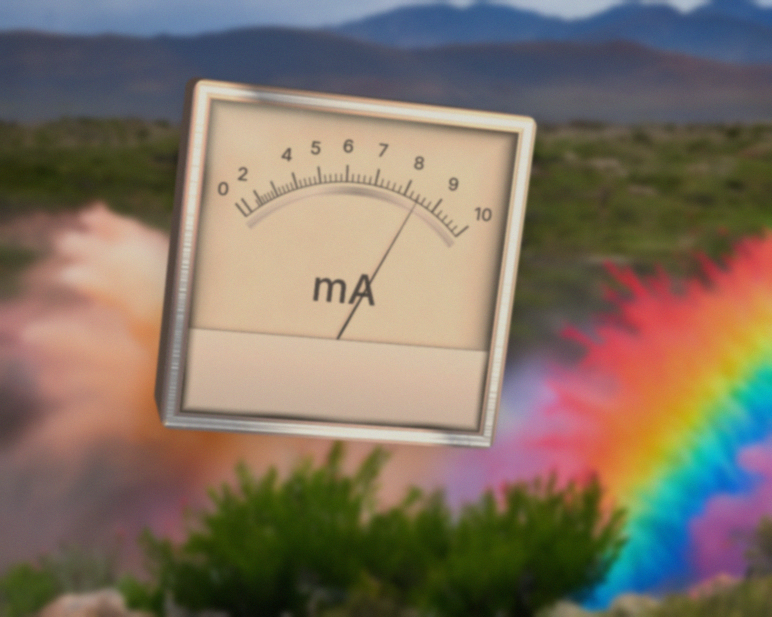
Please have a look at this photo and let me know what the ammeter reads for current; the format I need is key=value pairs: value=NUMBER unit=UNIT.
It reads value=8.4 unit=mA
